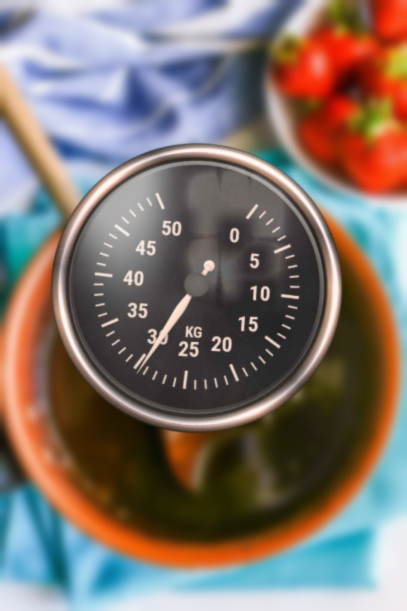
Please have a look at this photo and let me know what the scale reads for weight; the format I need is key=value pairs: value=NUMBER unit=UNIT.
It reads value=29.5 unit=kg
